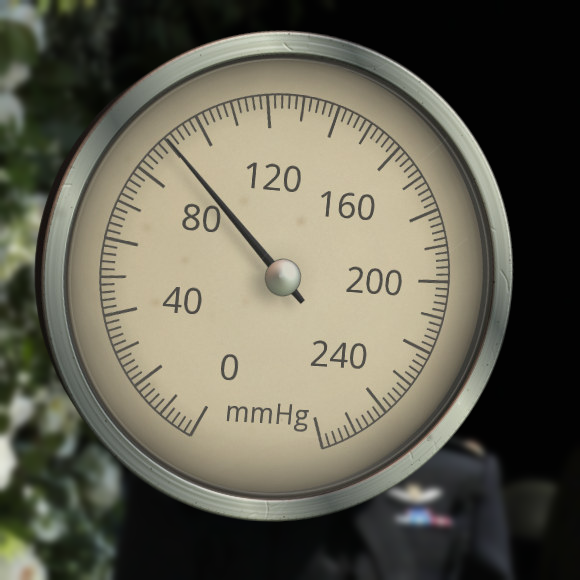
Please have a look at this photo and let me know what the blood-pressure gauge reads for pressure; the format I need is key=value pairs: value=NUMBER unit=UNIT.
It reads value=90 unit=mmHg
